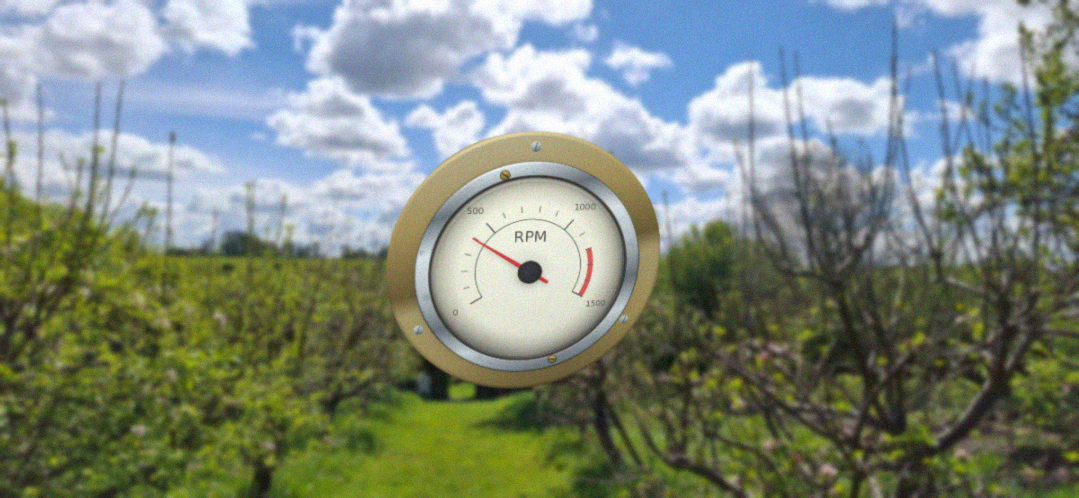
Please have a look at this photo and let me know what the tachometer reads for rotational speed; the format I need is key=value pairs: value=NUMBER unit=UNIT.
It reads value=400 unit=rpm
